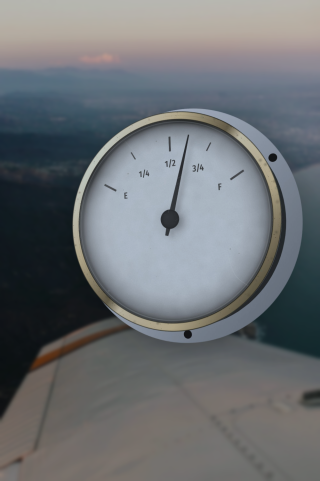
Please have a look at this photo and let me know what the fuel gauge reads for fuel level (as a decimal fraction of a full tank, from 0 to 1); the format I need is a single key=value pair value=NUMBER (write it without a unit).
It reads value=0.625
